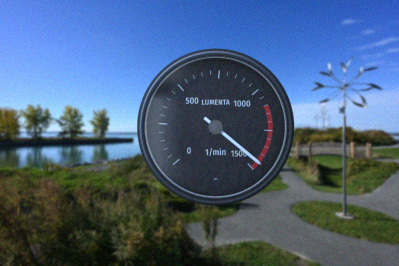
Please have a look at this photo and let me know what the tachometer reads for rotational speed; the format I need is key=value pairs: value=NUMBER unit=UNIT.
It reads value=1450 unit=rpm
